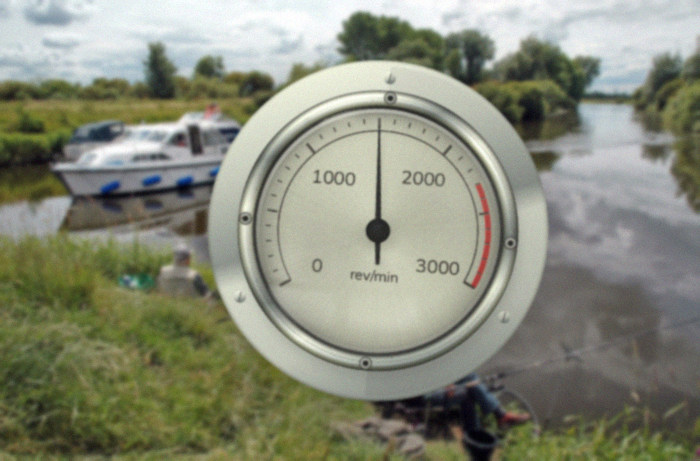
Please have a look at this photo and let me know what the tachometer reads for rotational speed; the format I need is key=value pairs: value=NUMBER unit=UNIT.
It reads value=1500 unit=rpm
